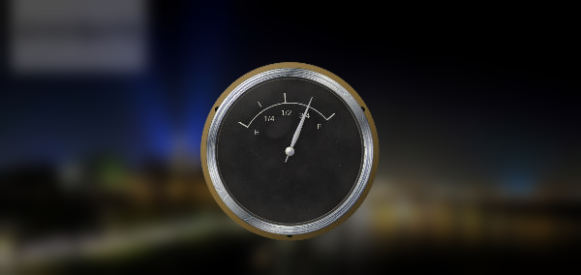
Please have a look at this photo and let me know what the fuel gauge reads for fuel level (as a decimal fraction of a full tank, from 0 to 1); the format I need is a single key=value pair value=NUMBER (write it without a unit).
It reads value=0.75
